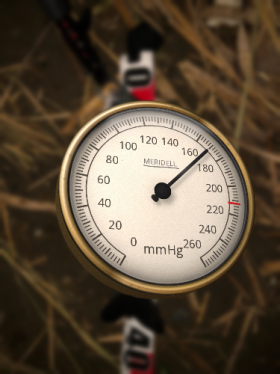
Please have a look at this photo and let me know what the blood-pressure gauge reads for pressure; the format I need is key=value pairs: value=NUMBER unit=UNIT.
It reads value=170 unit=mmHg
